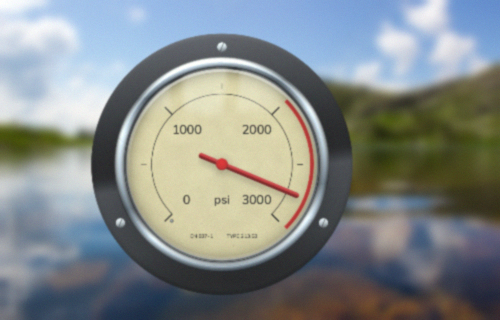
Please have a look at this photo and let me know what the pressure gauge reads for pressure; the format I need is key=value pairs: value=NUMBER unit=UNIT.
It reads value=2750 unit=psi
